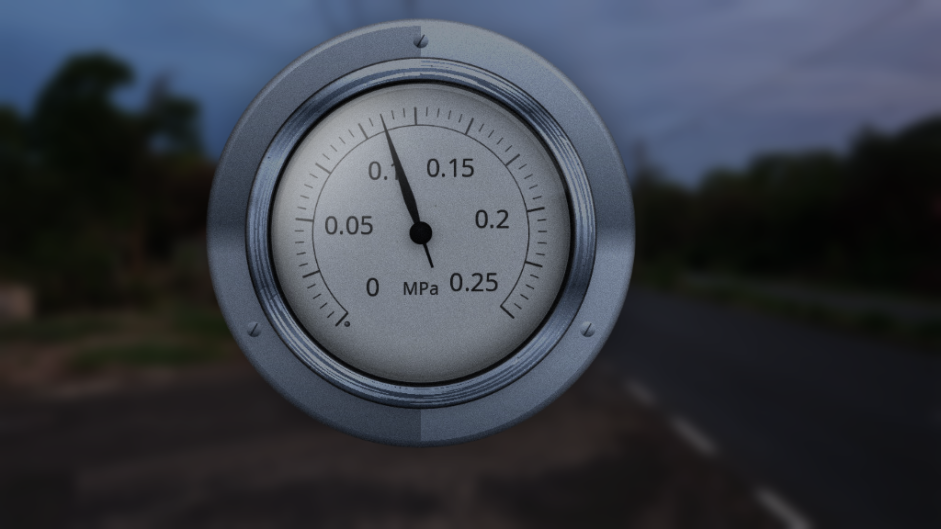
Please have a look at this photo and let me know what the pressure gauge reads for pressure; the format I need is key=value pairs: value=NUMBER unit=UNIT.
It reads value=0.11 unit=MPa
